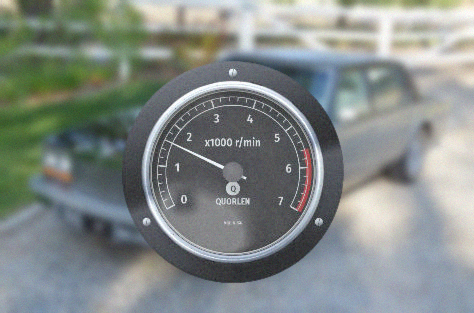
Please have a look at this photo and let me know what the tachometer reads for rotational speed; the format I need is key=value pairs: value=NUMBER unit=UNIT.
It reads value=1600 unit=rpm
